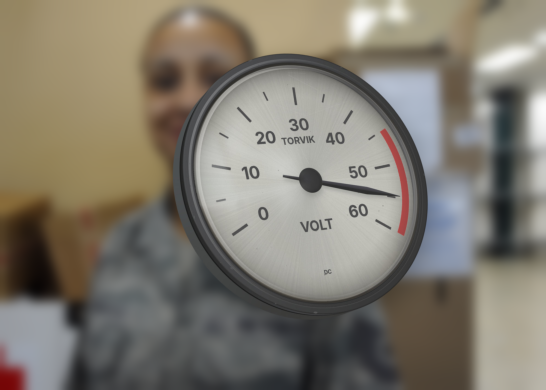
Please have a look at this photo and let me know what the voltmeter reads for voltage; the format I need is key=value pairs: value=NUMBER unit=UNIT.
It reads value=55 unit=V
